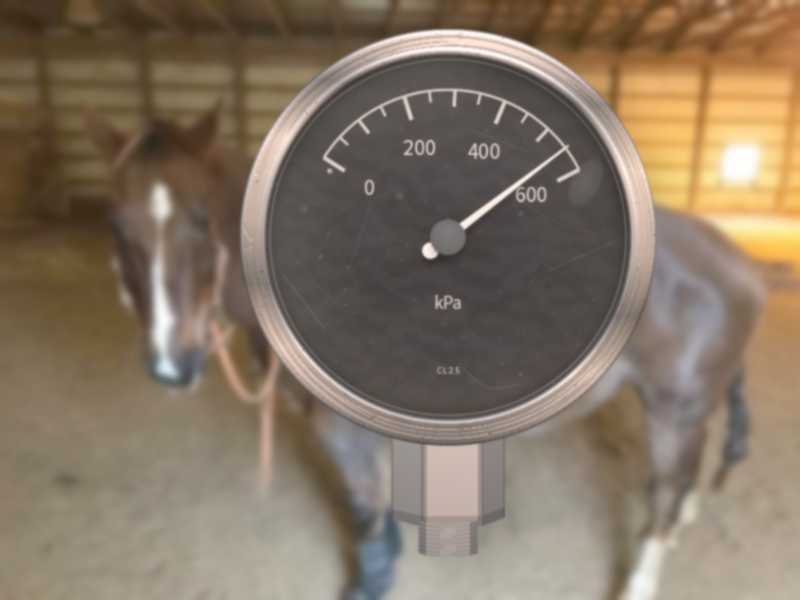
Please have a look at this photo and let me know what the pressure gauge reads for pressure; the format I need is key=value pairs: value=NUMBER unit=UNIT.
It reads value=550 unit=kPa
